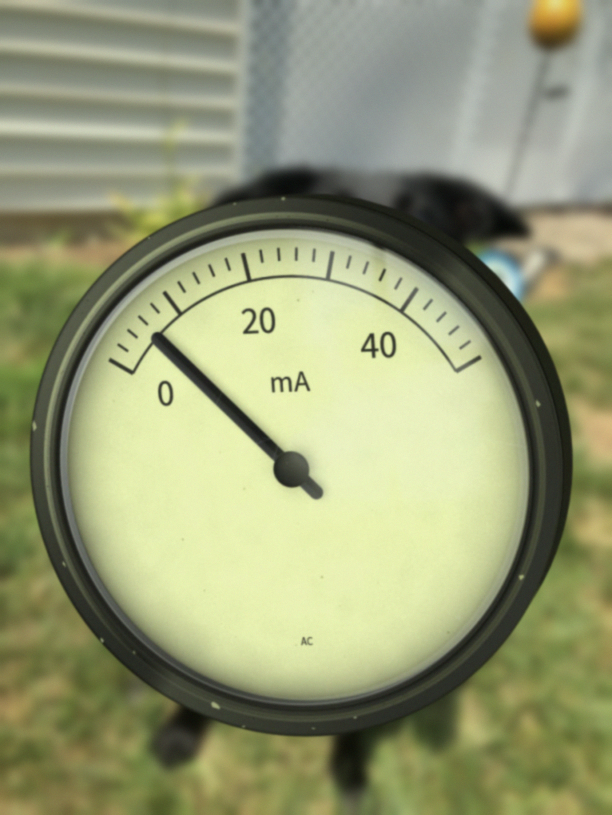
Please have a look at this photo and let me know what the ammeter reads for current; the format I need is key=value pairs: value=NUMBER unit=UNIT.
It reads value=6 unit=mA
